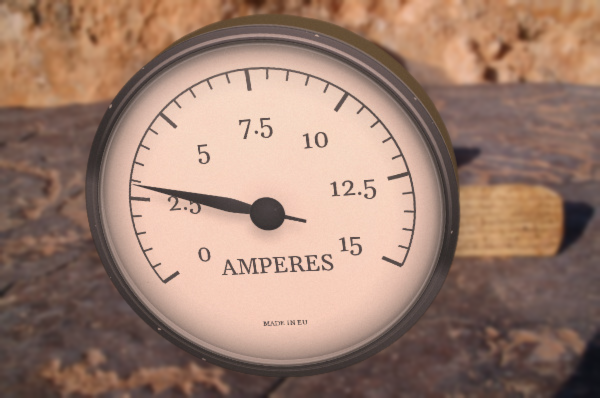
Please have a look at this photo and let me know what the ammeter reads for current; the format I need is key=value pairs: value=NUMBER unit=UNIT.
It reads value=3 unit=A
